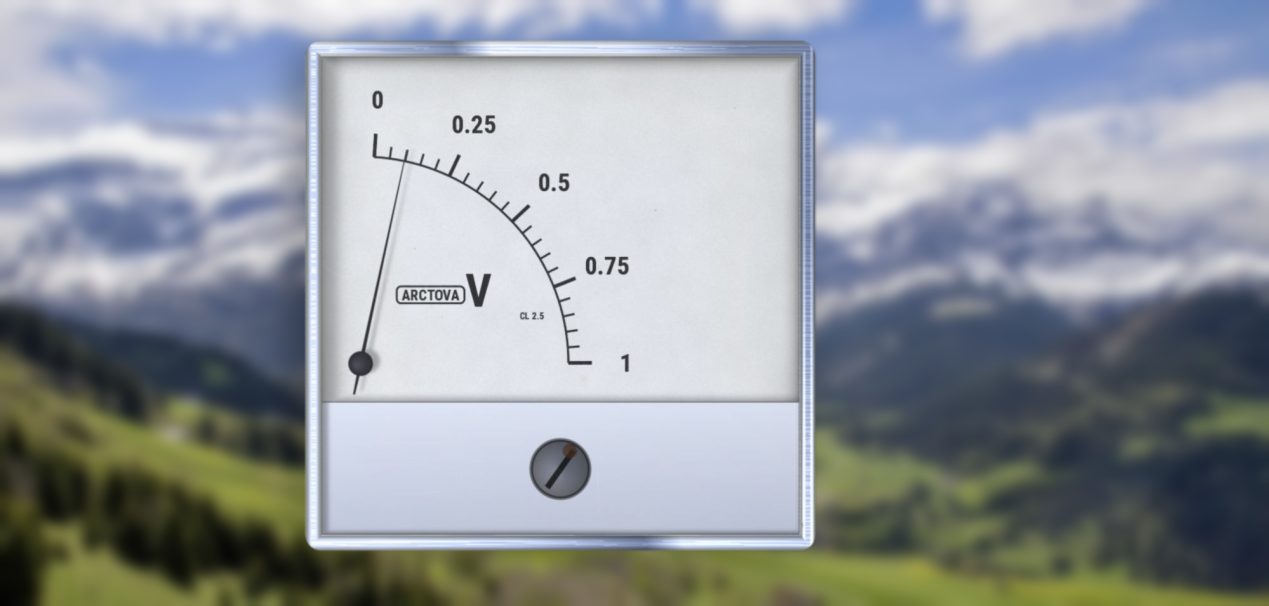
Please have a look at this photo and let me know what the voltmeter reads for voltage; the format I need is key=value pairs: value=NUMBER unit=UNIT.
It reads value=0.1 unit=V
